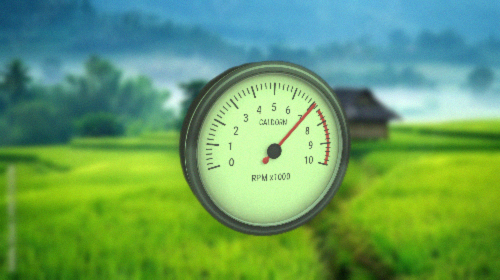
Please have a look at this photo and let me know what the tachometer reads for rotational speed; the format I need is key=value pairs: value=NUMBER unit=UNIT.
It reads value=7000 unit=rpm
